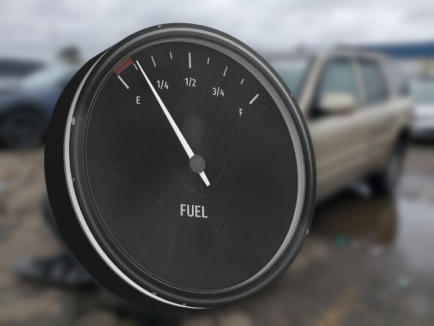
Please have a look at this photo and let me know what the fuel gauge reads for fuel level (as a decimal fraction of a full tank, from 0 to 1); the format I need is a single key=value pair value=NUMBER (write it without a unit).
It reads value=0.125
